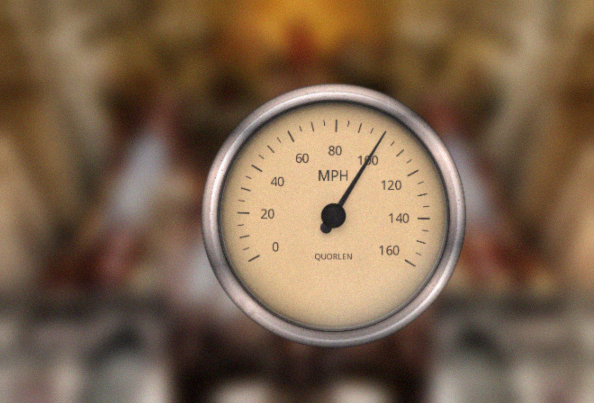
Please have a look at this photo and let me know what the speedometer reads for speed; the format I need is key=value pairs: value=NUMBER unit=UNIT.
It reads value=100 unit=mph
